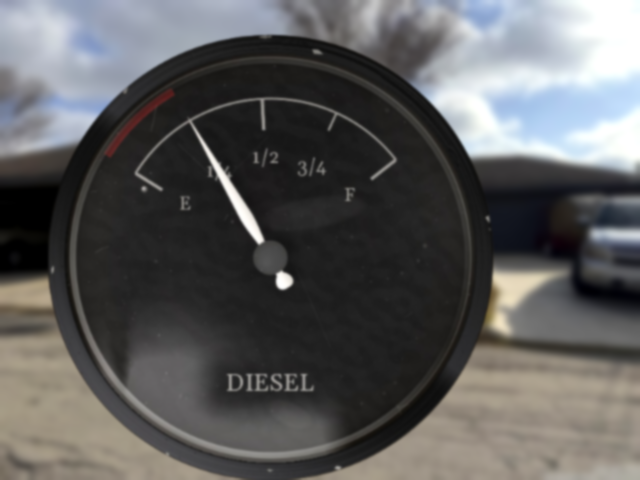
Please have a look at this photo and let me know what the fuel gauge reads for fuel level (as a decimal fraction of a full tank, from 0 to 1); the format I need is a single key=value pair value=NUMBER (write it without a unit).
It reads value=0.25
